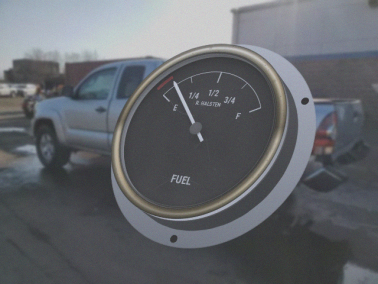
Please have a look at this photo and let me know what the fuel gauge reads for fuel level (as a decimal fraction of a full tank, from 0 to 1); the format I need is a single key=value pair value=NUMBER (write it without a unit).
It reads value=0.125
